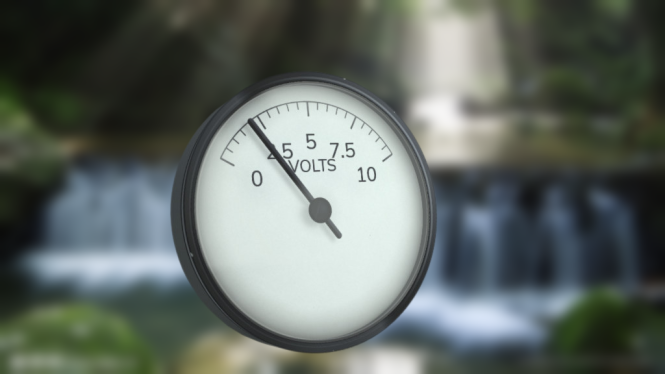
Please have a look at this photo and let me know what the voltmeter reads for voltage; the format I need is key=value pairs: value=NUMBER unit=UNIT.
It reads value=2 unit=V
